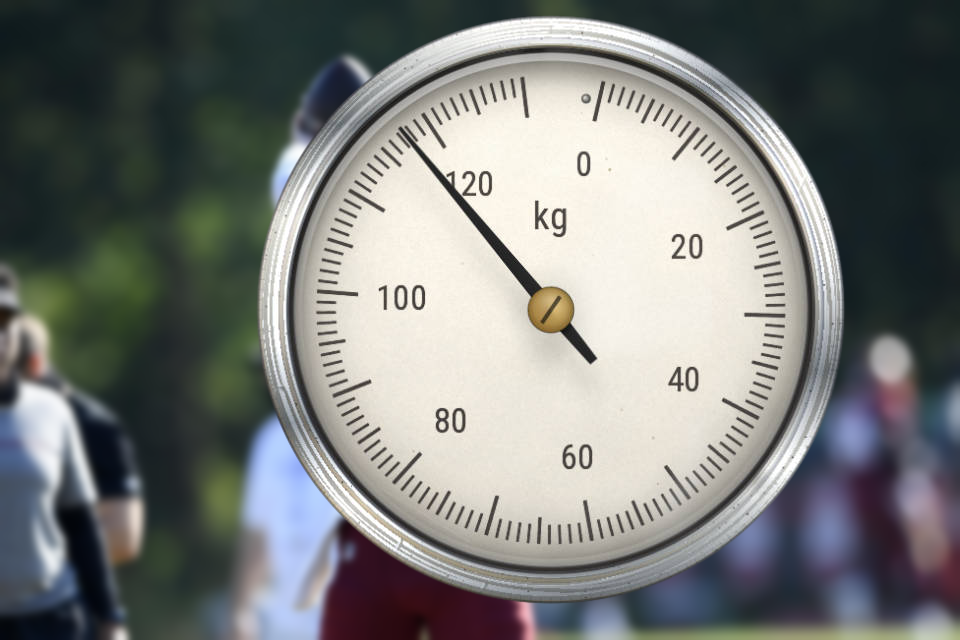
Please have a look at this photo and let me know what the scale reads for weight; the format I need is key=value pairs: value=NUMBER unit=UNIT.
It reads value=117.5 unit=kg
